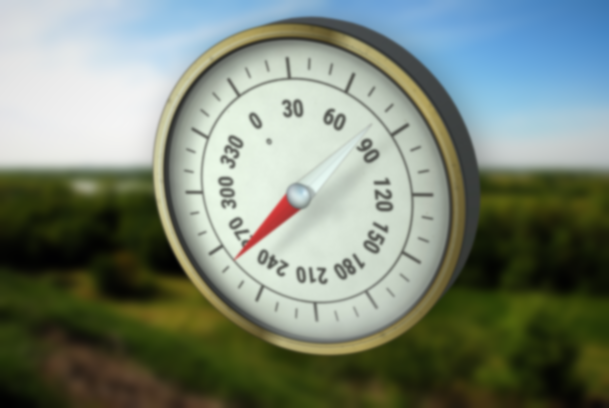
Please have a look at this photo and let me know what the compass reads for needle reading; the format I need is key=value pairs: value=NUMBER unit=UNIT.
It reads value=260 unit=°
